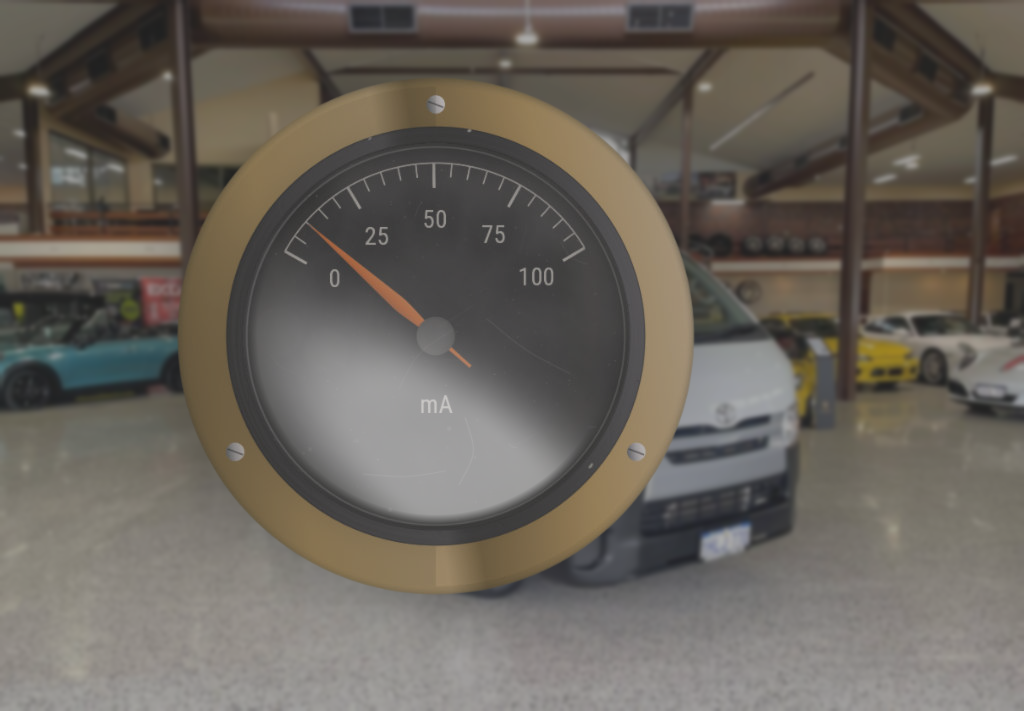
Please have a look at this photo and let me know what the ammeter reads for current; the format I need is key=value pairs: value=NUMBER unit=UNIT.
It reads value=10 unit=mA
